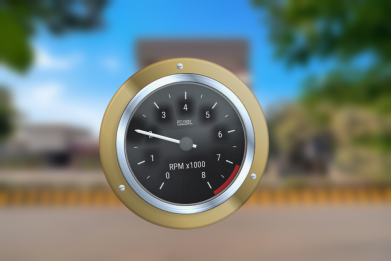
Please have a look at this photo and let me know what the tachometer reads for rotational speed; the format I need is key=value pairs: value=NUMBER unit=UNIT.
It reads value=2000 unit=rpm
